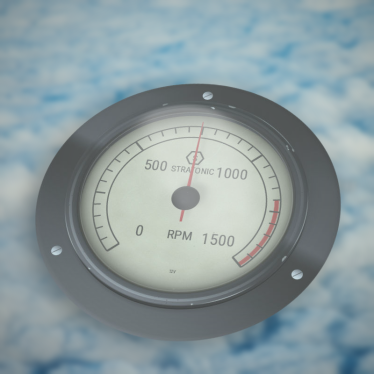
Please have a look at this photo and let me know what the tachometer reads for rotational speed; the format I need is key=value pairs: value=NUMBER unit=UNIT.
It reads value=750 unit=rpm
